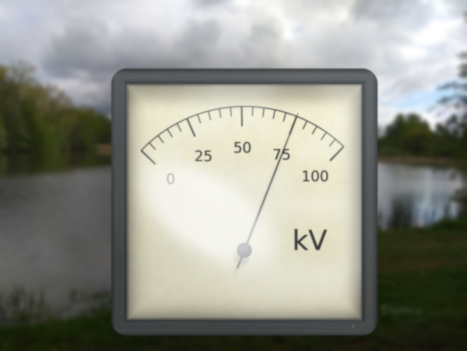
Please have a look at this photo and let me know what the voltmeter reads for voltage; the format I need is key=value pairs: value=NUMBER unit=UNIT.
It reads value=75 unit=kV
